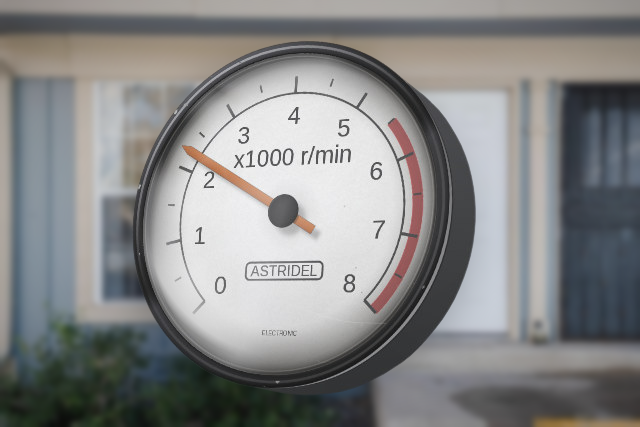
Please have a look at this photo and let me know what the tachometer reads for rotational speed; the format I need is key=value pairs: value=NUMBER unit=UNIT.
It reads value=2250 unit=rpm
